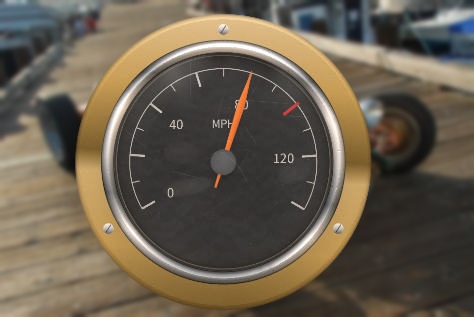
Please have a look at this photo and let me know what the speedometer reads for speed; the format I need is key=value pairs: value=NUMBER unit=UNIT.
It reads value=80 unit=mph
